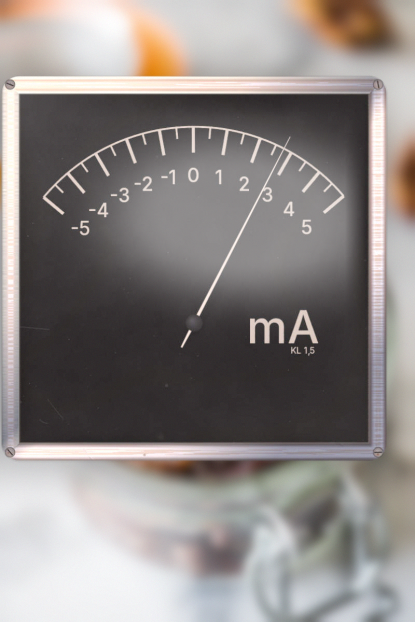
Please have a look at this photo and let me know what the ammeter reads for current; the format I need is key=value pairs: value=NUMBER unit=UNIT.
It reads value=2.75 unit=mA
